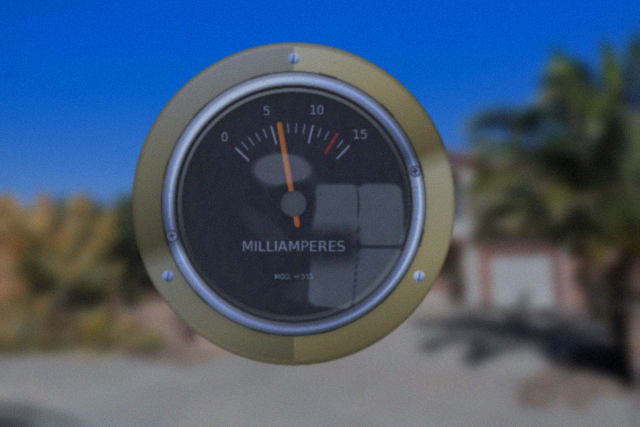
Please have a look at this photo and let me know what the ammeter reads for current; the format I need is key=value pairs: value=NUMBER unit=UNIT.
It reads value=6 unit=mA
